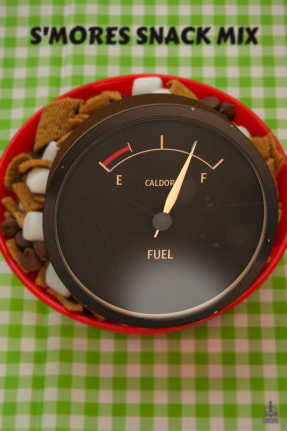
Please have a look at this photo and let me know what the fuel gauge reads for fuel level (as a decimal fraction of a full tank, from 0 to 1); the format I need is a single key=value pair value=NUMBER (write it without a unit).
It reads value=0.75
